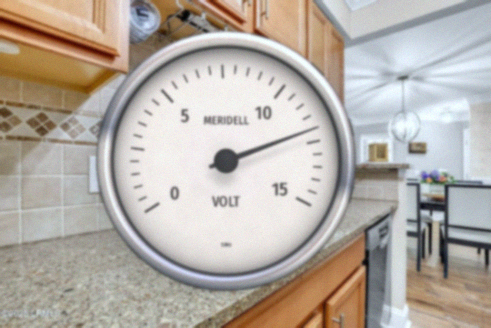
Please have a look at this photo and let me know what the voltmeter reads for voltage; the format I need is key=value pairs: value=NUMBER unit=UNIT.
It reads value=12 unit=V
